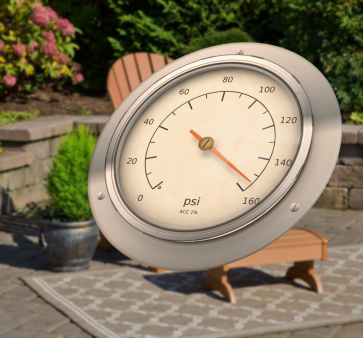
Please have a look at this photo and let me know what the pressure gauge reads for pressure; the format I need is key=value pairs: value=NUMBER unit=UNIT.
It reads value=155 unit=psi
